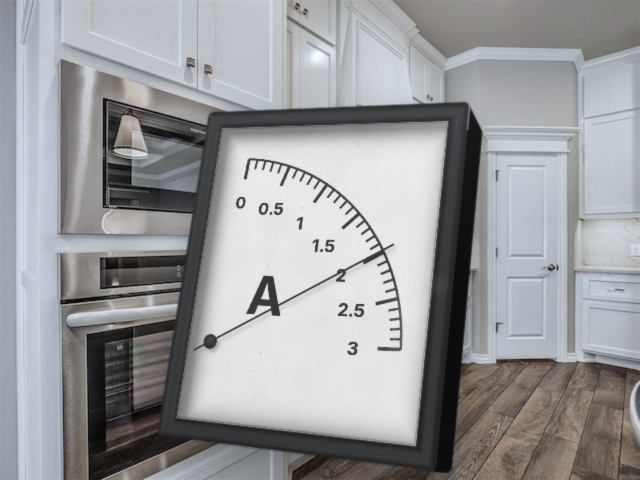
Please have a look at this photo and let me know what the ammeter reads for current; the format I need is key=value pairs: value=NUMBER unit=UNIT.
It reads value=2 unit=A
